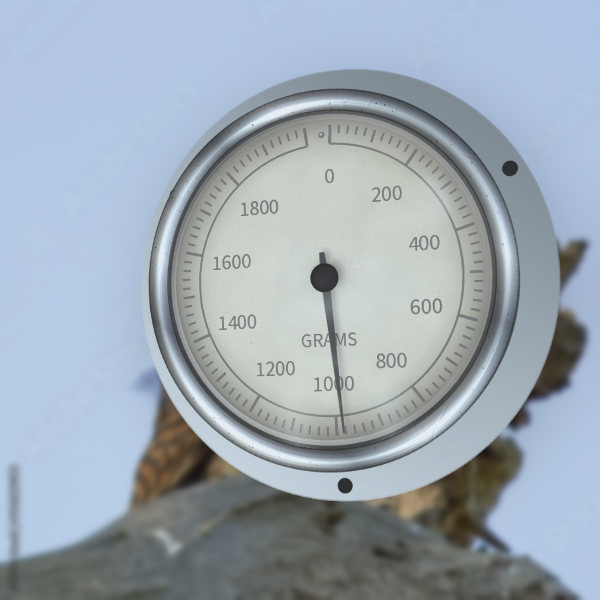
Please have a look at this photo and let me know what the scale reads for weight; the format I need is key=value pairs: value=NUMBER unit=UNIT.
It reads value=980 unit=g
